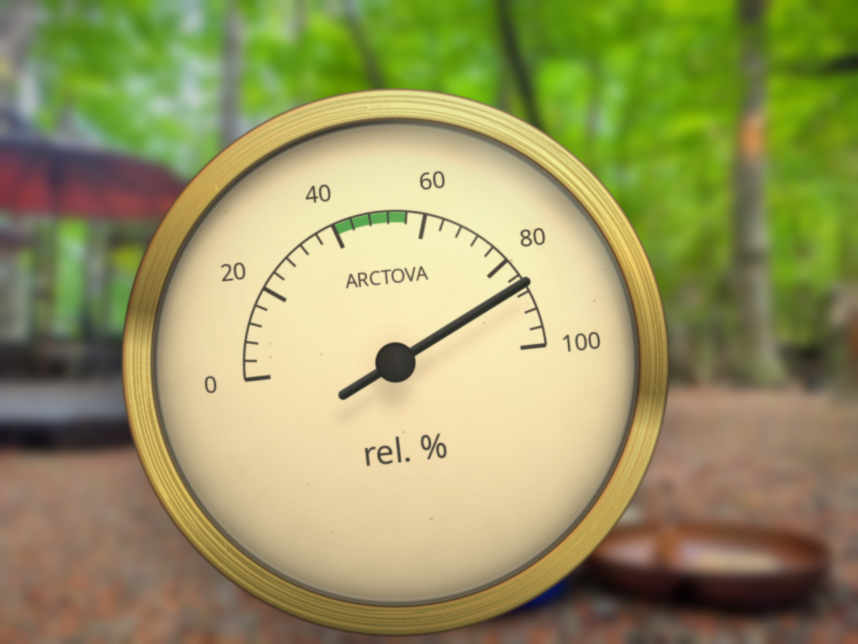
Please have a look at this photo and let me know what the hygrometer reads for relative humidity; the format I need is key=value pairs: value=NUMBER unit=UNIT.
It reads value=86 unit=%
